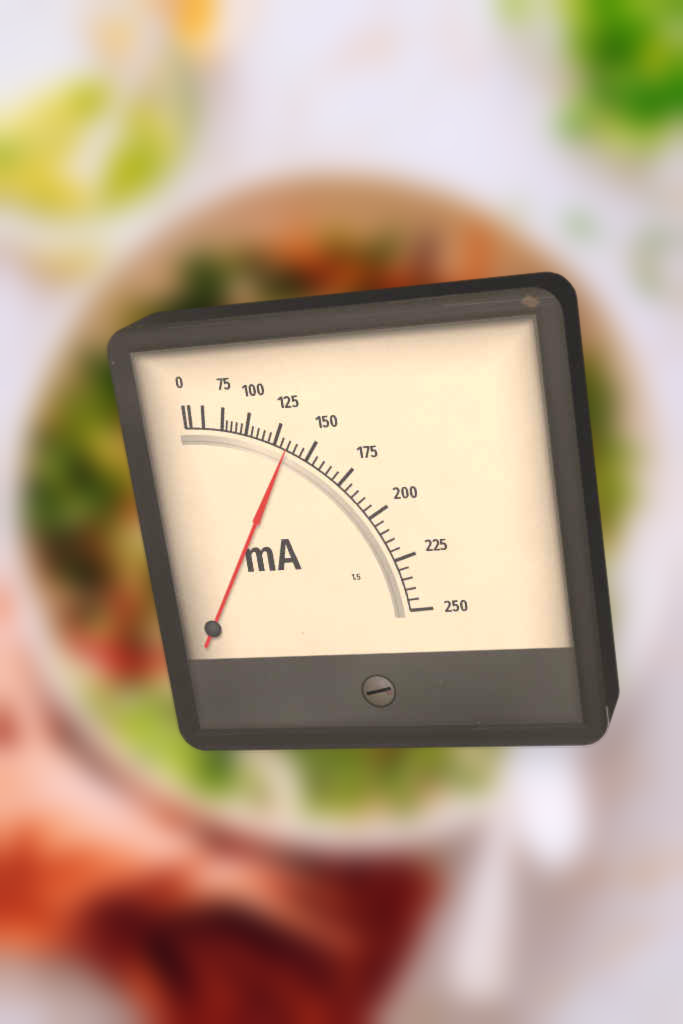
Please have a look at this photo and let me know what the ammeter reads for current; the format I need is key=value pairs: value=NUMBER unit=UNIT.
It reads value=135 unit=mA
